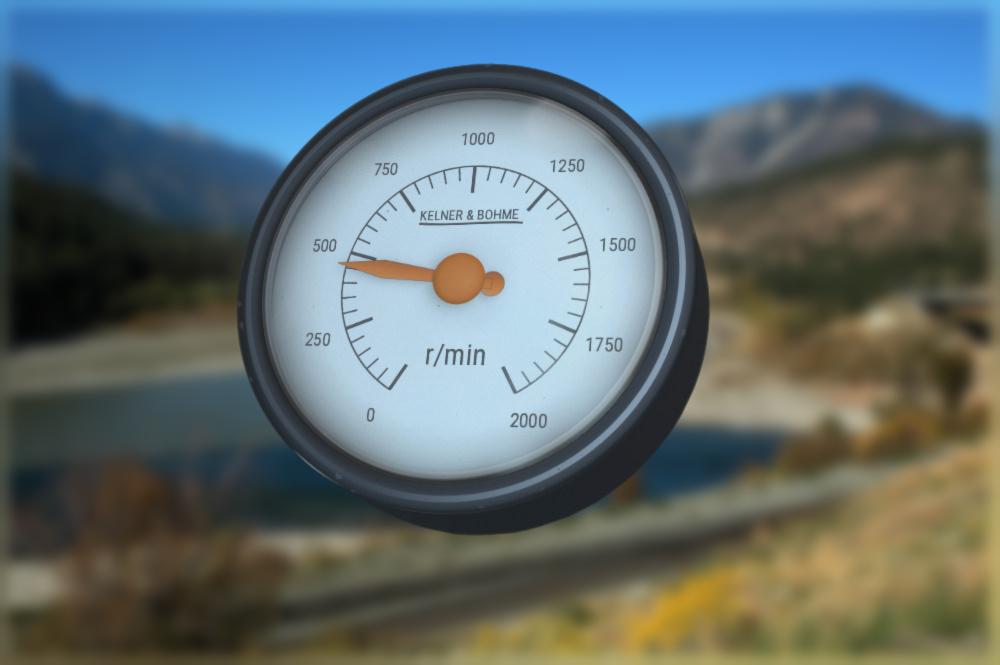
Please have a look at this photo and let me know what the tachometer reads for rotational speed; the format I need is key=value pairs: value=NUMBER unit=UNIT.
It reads value=450 unit=rpm
